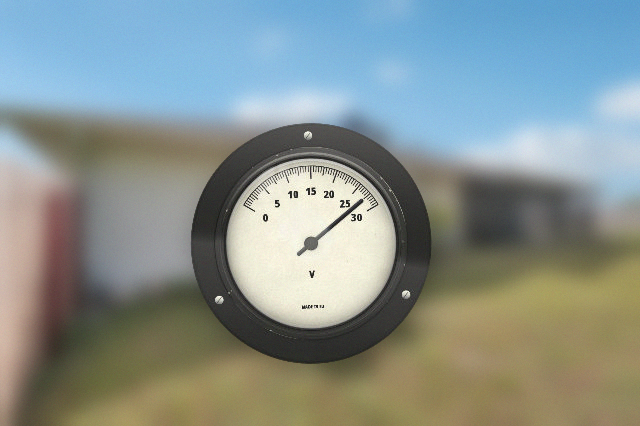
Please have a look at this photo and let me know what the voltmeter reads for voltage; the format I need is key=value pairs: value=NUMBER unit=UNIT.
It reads value=27.5 unit=V
